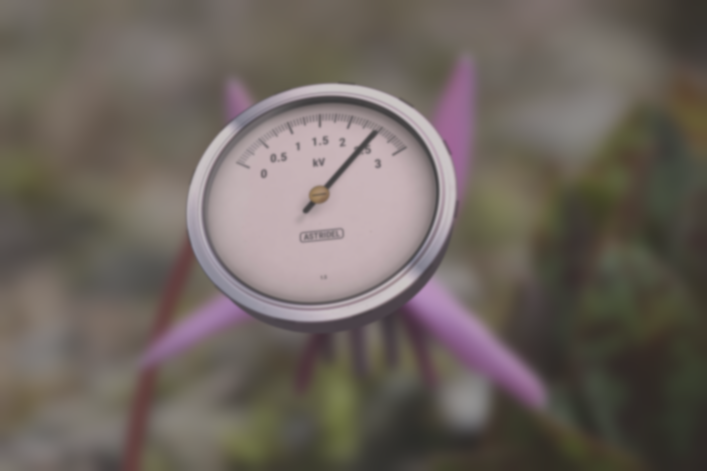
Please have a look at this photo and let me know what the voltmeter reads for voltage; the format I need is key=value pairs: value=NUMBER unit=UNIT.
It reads value=2.5 unit=kV
